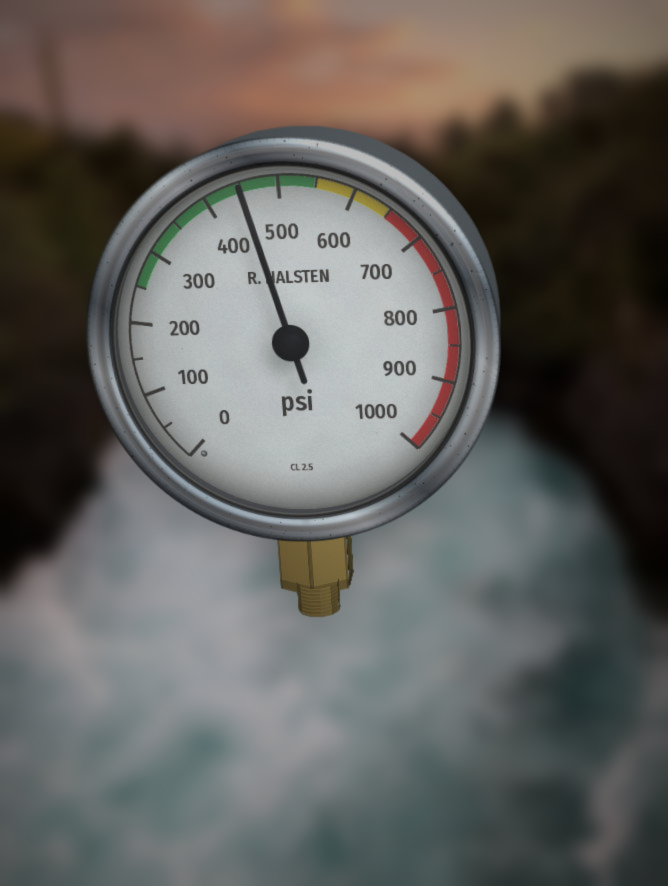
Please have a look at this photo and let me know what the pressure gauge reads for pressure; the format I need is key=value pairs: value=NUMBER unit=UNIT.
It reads value=450 unit=psi
